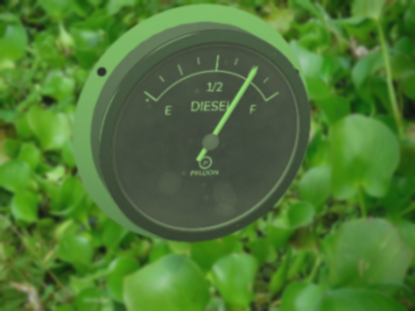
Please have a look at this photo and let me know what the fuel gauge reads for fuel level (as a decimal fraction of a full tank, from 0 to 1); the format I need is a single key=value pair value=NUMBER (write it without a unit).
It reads value=0.75
